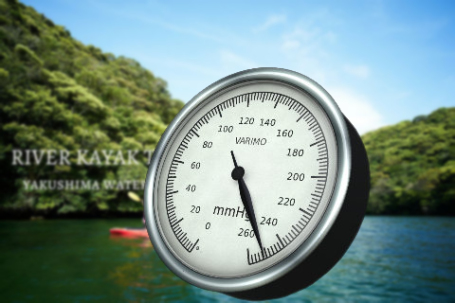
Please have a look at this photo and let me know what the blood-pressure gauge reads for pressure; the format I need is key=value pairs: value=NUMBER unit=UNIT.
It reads value=250 unit=mmHg
